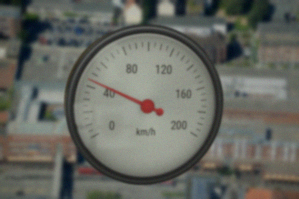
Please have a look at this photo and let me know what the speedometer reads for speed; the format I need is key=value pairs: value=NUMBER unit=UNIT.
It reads value=45 unit=km/h
